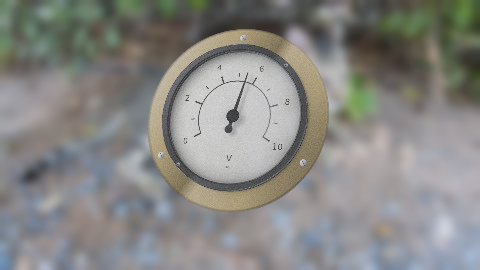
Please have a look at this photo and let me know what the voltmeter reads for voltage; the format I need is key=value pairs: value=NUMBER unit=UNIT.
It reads value=5.5 unit=V
